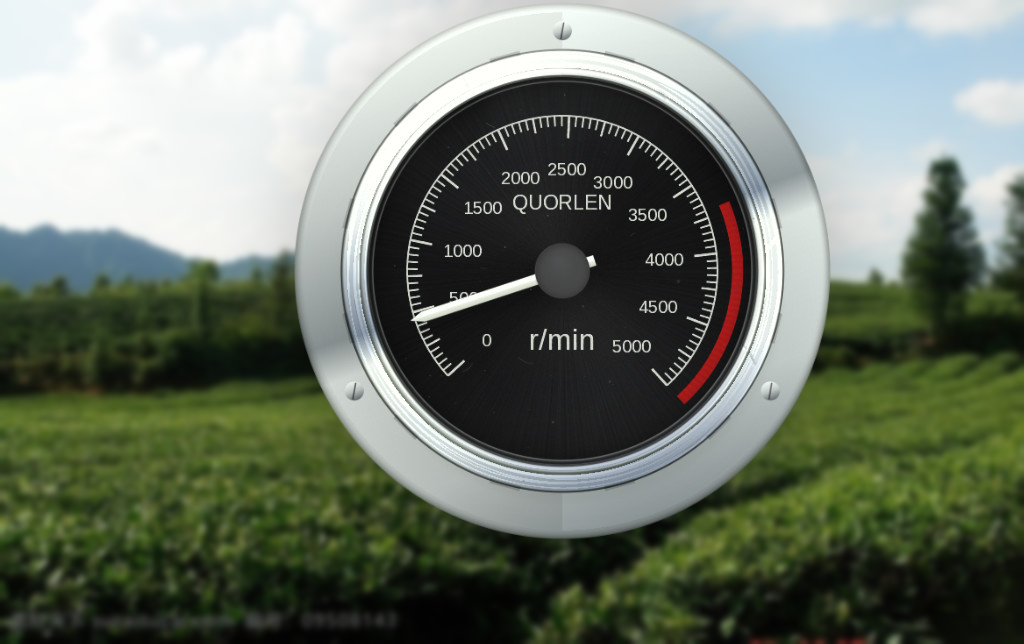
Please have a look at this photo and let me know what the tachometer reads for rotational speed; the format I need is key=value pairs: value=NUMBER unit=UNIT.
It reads value=450 unit=rpm
